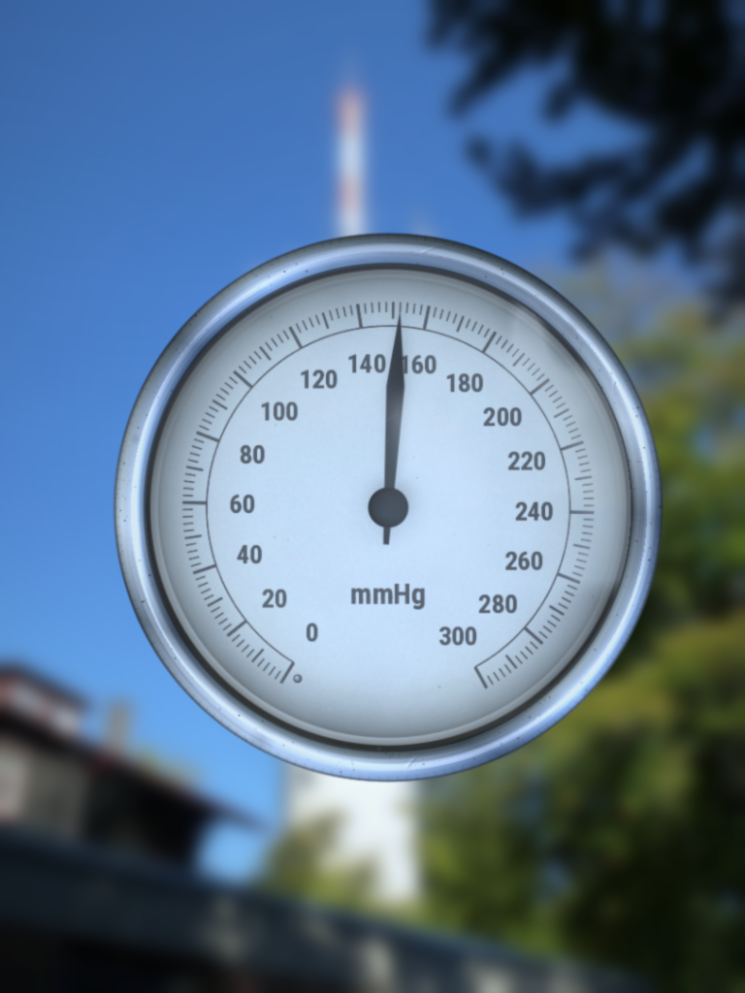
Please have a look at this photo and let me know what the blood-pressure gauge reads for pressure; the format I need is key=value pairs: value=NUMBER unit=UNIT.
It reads value=152 unit=mmHg
